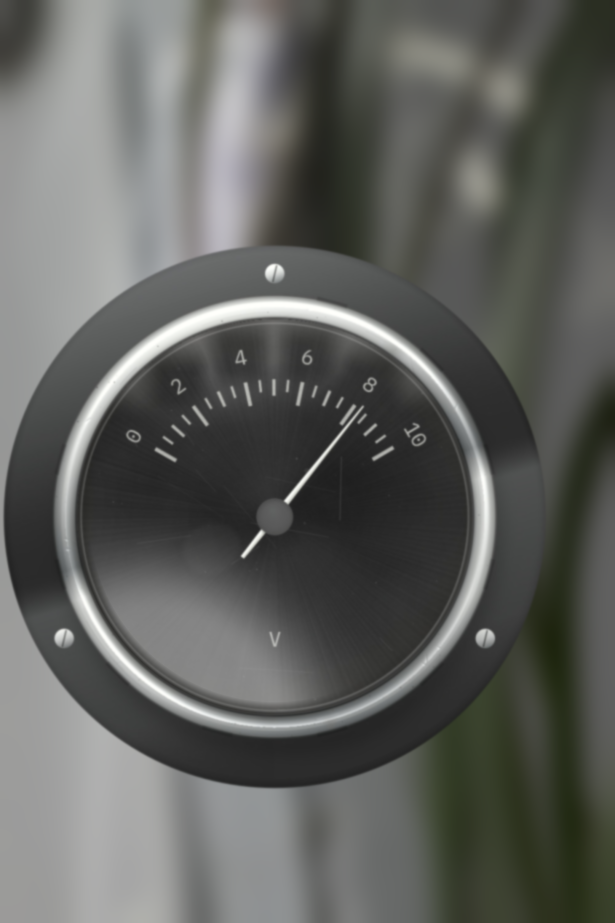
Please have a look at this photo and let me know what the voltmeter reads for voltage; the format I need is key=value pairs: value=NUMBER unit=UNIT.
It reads value=8.25 unit=V
